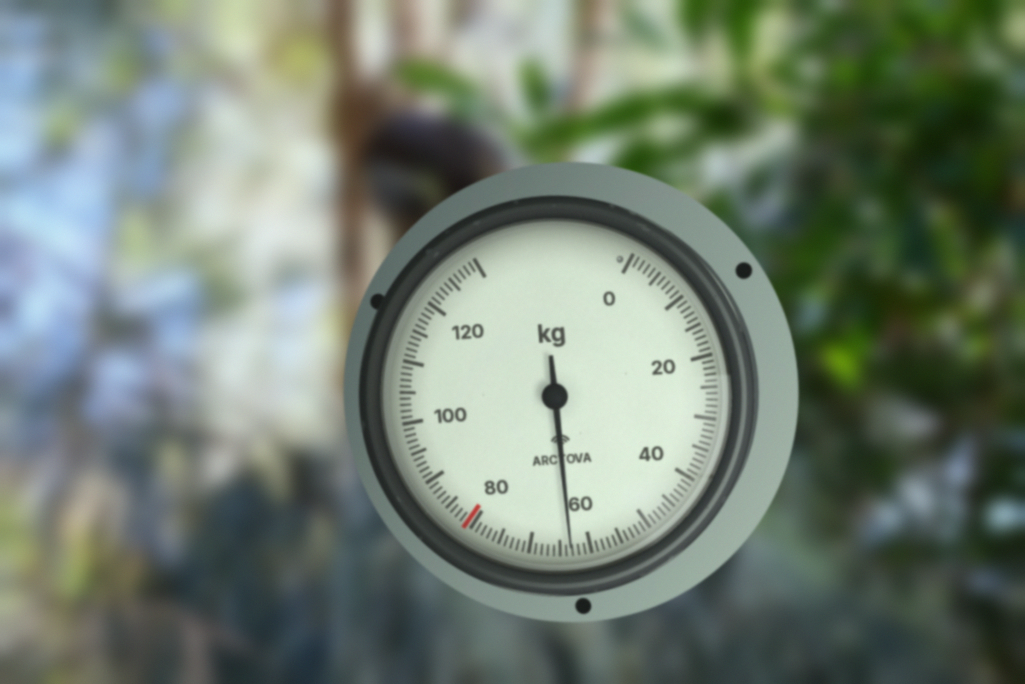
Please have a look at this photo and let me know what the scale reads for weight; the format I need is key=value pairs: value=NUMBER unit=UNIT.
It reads value=63 unit=kg
